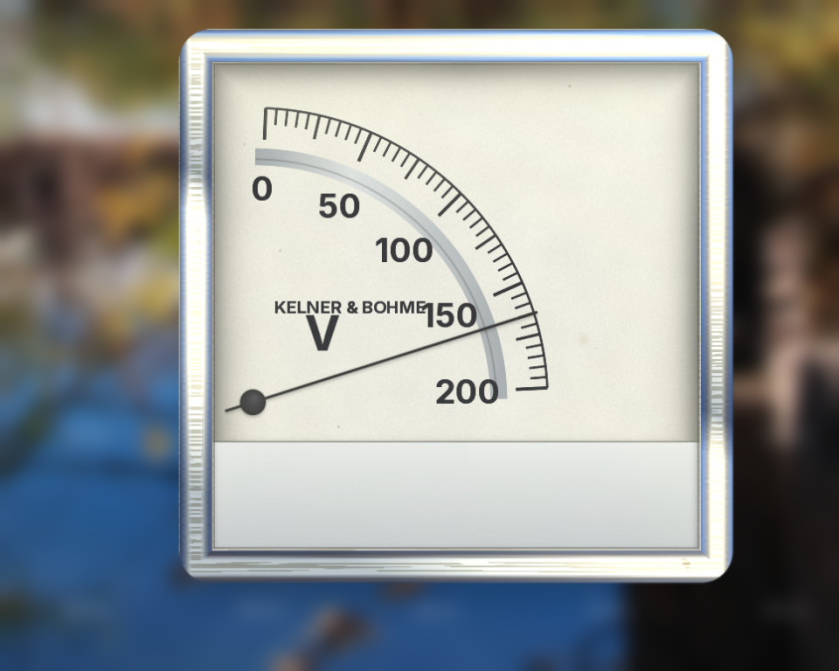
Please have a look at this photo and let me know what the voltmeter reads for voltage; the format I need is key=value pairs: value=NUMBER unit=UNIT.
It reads value=165 unit=V
